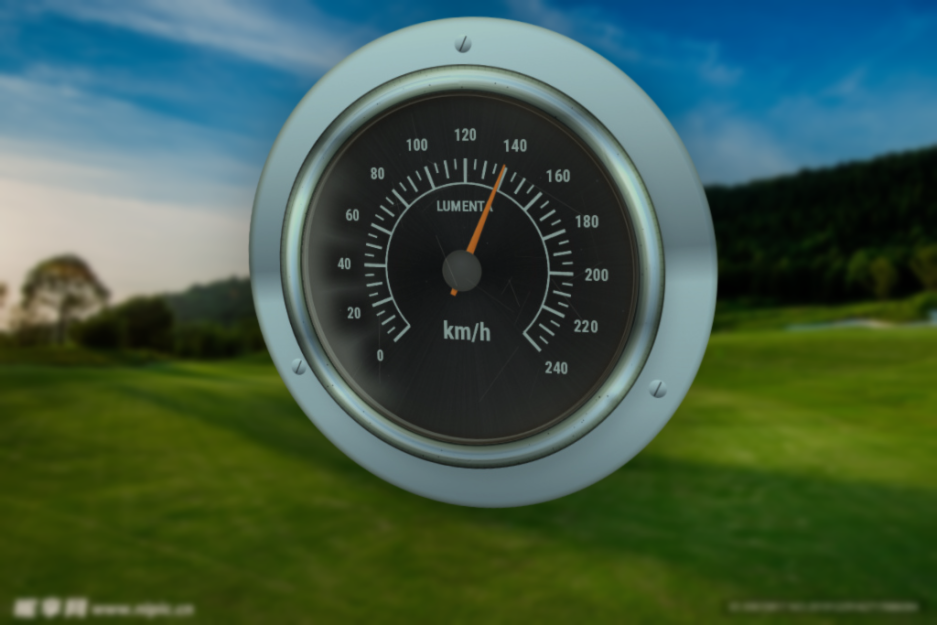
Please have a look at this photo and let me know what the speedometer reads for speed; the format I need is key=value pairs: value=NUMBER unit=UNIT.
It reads value=140 unit=km/h
